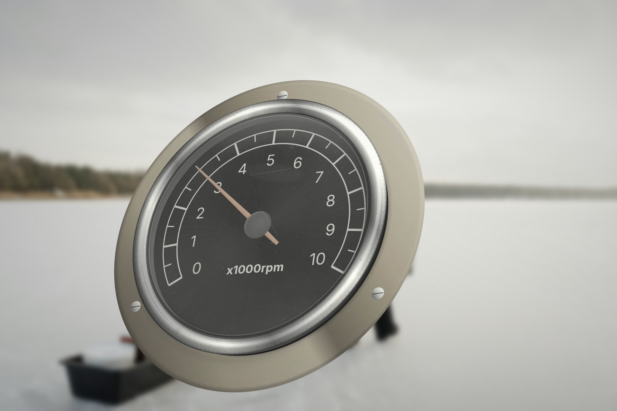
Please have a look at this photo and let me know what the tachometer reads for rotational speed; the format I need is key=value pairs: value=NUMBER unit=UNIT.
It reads value=3000 unit=rpm
